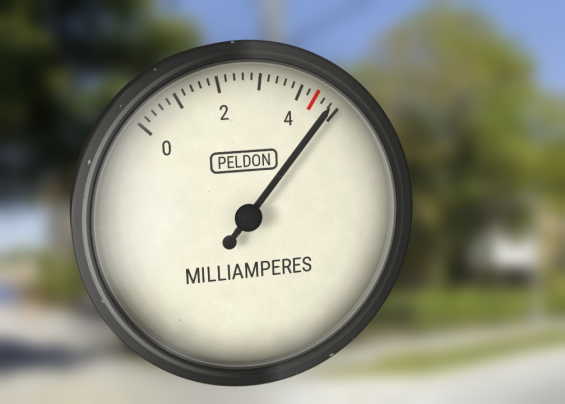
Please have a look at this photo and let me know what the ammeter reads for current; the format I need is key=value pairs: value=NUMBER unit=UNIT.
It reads value=4.8 unit=mA
